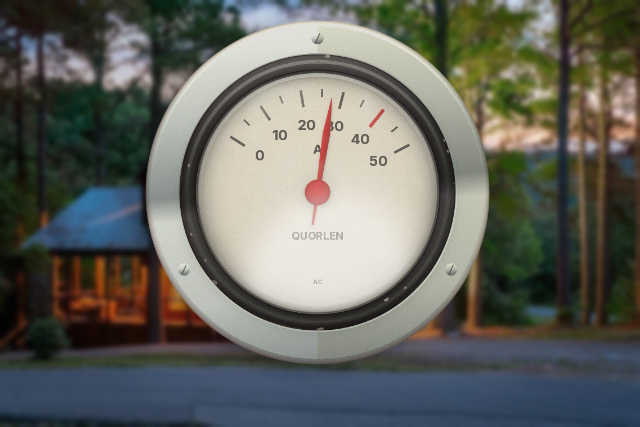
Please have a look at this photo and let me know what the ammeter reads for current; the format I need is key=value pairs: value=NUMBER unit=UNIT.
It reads value=27.5 unit=A
